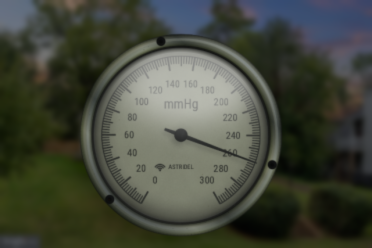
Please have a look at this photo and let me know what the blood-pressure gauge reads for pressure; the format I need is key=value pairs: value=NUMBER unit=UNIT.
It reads value=260 unit=mmHg
